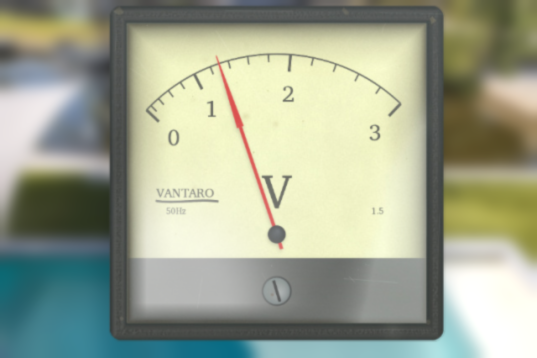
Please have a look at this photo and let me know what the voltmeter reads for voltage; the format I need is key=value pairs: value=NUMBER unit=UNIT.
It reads value=1.3 unit=V
